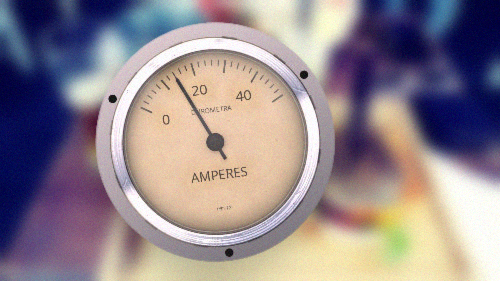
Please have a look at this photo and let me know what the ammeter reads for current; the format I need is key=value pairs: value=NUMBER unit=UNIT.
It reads value=14 unit=A
